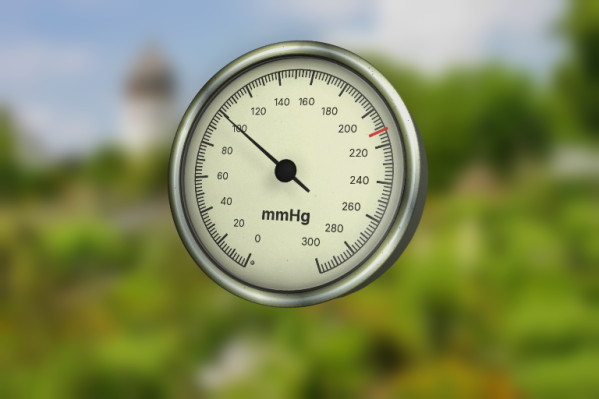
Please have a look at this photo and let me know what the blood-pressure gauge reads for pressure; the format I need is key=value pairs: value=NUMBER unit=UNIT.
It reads value=100 unit=mmHg
